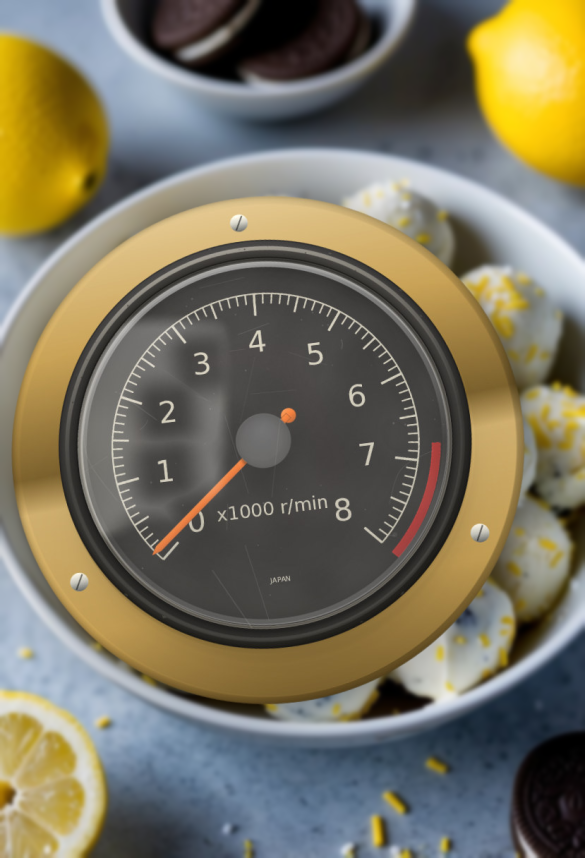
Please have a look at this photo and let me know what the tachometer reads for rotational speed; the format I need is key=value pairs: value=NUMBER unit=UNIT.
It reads value=100 unit=rpm
